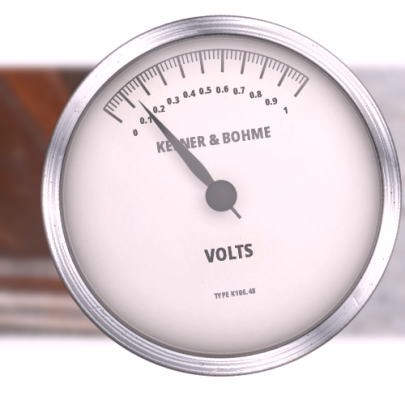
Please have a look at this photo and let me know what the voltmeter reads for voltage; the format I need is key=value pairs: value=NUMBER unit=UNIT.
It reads value=0.14 unit=V
